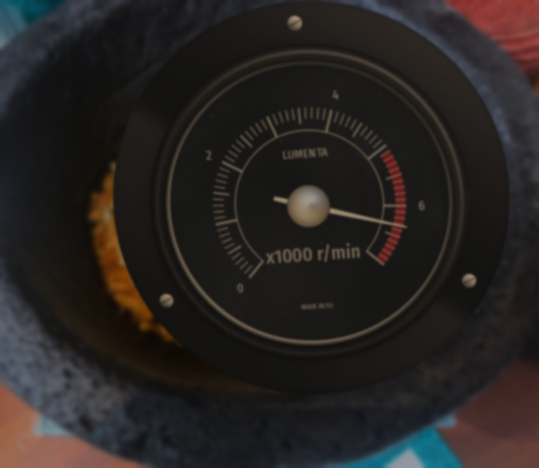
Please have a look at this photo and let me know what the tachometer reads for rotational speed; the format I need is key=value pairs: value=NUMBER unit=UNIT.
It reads value=6300 unit=rpm
